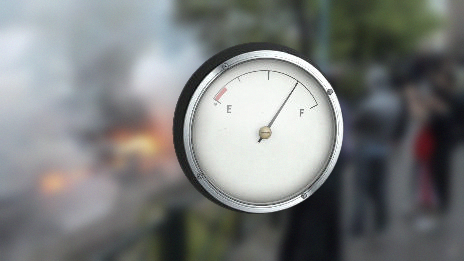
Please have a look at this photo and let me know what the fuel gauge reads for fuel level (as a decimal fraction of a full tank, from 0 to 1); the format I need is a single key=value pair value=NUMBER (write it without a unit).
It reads value=0.75
